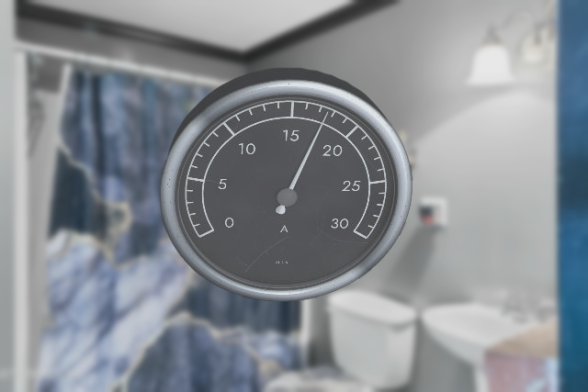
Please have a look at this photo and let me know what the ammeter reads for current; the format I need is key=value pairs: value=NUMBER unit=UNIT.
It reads value=17.5 unit=A
